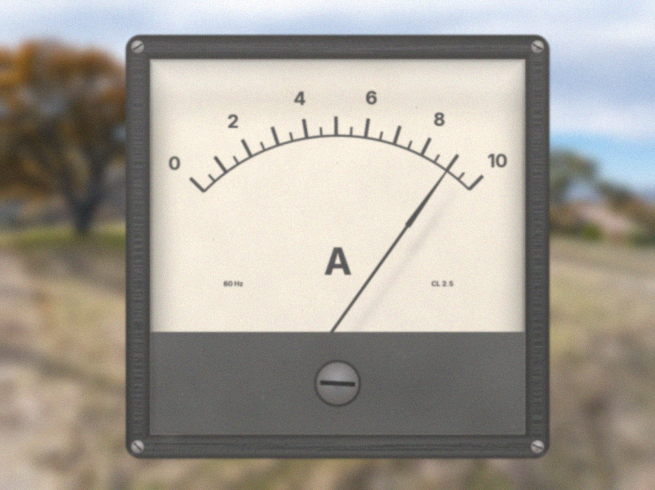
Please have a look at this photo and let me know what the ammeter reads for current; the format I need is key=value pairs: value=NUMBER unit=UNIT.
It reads value=9 unit=A
